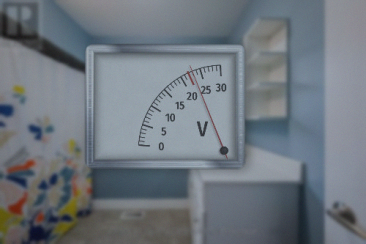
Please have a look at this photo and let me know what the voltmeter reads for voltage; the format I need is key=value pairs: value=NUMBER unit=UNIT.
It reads value=23 unit=V
